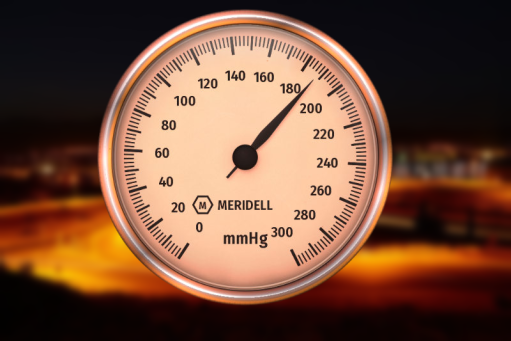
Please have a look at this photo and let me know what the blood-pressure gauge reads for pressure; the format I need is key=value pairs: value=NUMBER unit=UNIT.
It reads value=188 unit=mmHg
